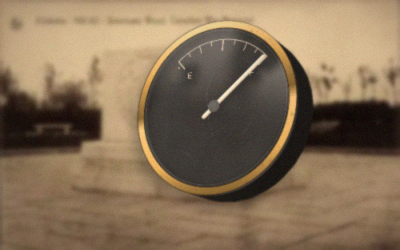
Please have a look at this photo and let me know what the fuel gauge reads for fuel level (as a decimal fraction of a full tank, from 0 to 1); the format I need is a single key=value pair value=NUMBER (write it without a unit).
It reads value=1
